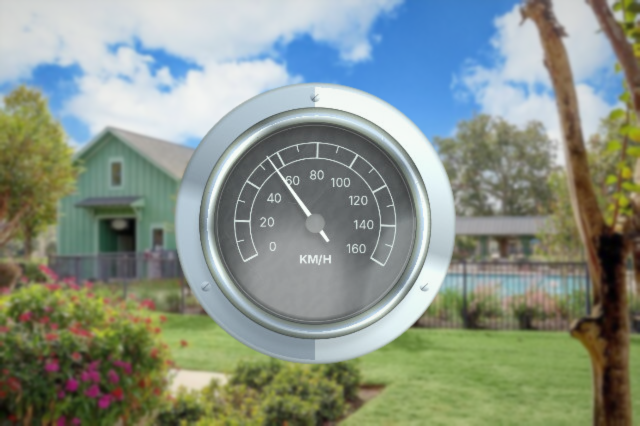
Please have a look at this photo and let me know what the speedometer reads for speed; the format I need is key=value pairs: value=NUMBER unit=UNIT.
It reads value=55 unit=km/h
